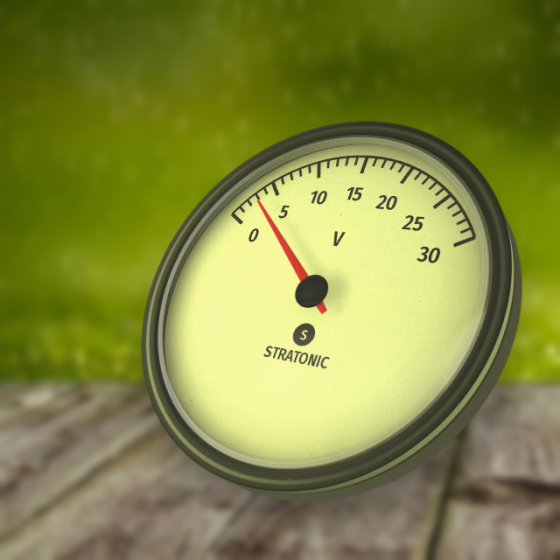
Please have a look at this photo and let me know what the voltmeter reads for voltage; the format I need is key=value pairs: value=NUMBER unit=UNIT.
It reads value=3 unit=V
